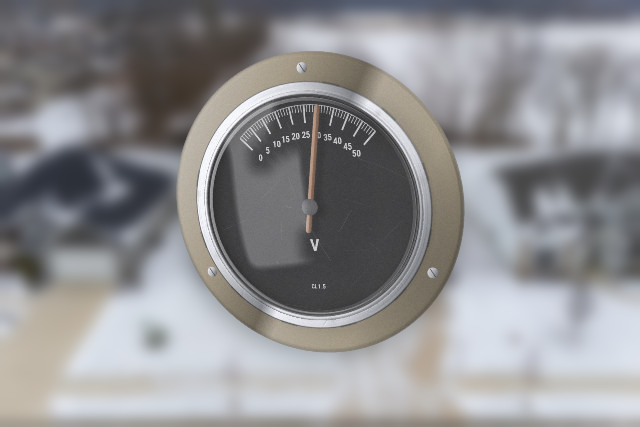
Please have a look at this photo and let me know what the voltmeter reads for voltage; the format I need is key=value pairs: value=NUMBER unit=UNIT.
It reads value=30 unit=V
